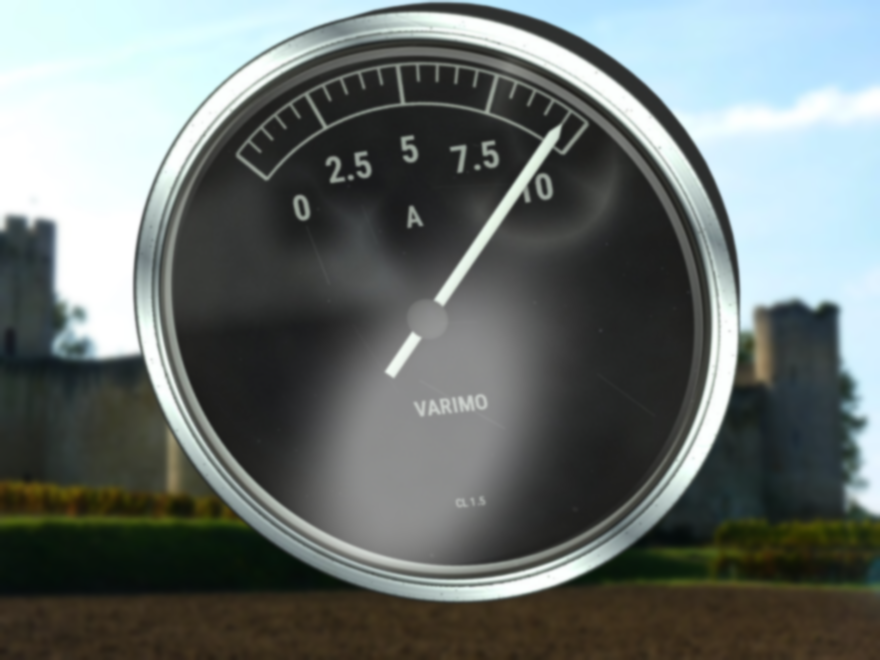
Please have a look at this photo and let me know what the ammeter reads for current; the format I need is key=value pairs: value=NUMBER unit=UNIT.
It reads value=9.5 unit=A
